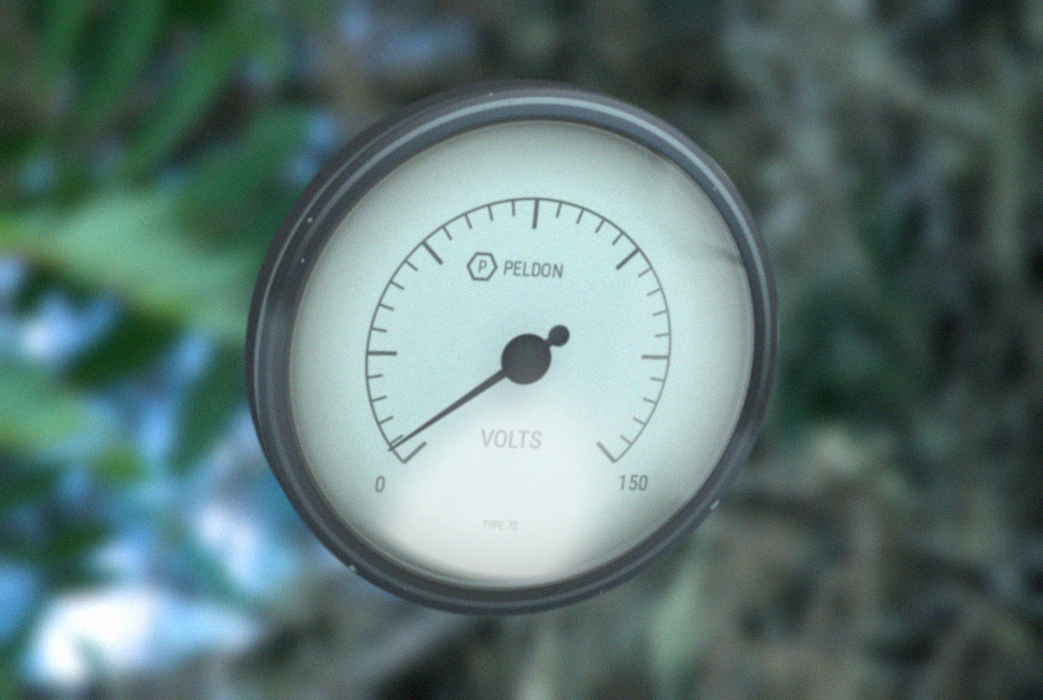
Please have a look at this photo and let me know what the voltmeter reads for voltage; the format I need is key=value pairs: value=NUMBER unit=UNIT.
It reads value=5 unit=V
